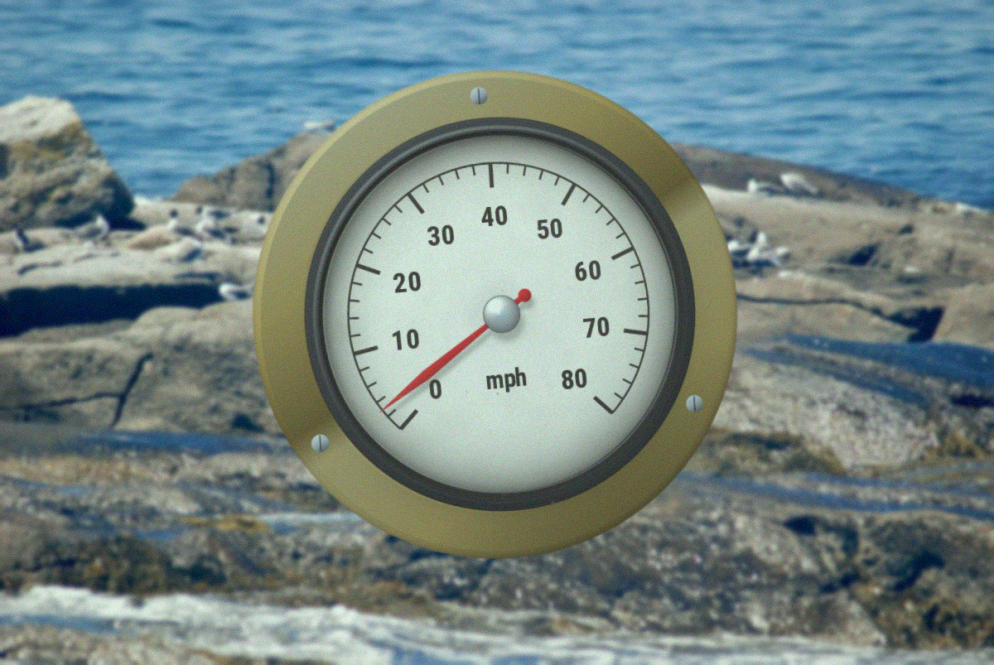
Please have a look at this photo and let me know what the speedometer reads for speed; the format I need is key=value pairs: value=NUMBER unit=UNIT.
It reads value=3 unit=mph
